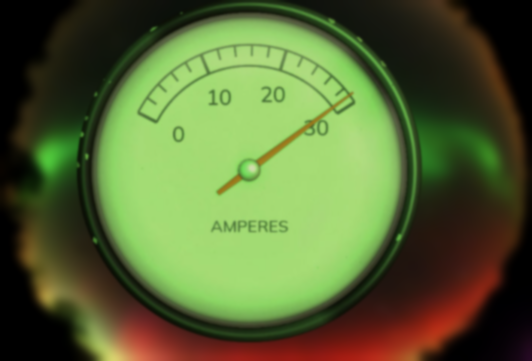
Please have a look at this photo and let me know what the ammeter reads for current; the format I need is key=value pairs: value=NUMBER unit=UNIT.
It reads value=29 unit=A
